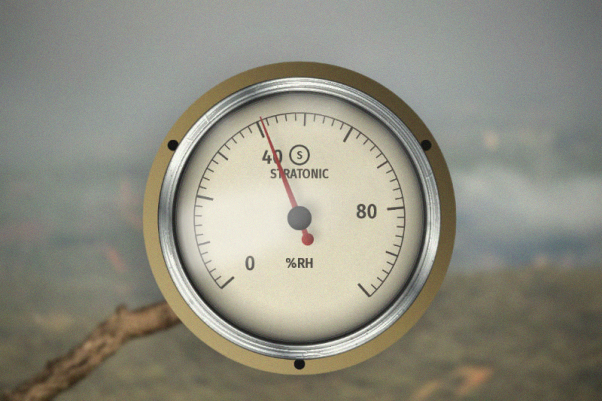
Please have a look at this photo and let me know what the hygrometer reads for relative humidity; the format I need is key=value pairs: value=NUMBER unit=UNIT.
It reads value=41 unit=%
